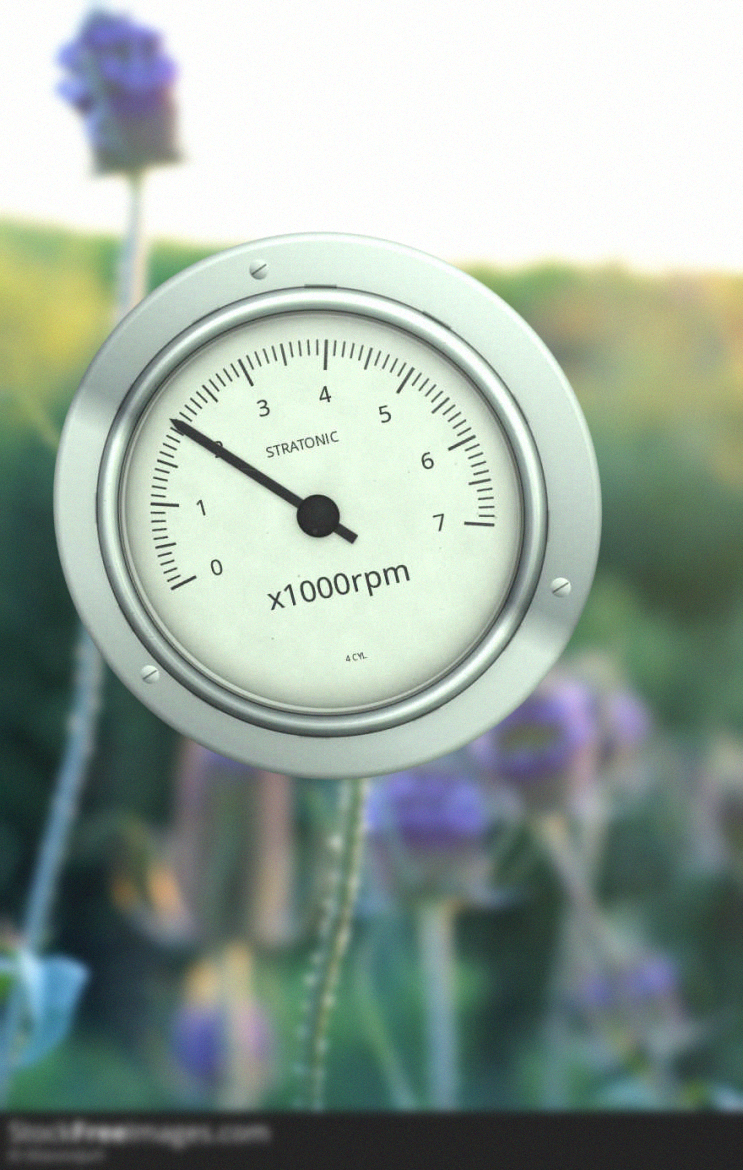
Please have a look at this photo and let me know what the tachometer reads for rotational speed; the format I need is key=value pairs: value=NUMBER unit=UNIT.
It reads value=2000 unit=rpm
